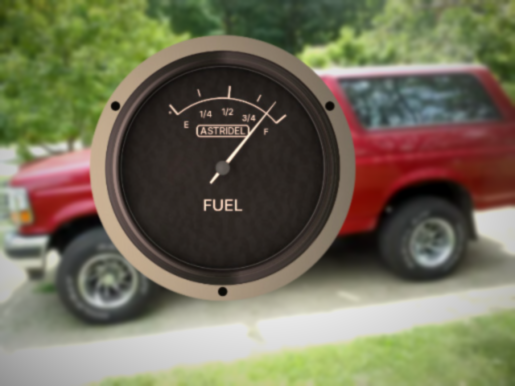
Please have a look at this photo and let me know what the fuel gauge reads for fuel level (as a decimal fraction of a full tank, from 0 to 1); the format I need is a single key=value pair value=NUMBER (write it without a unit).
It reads value=0.875
